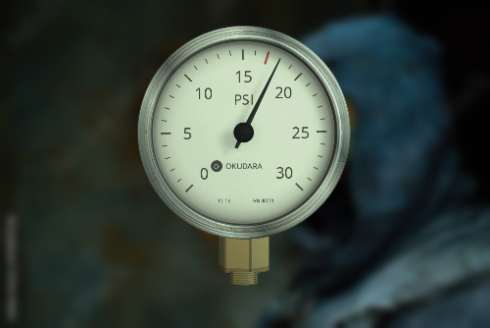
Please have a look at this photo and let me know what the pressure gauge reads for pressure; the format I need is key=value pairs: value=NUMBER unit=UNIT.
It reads value=18 unit=psi
